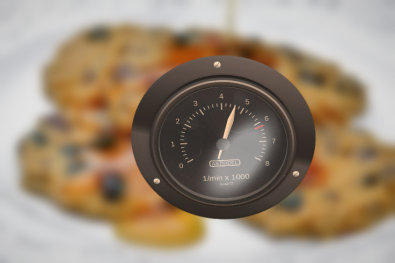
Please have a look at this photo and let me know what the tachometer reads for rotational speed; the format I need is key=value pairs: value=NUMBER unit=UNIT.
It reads value=4600 unit=rpm
